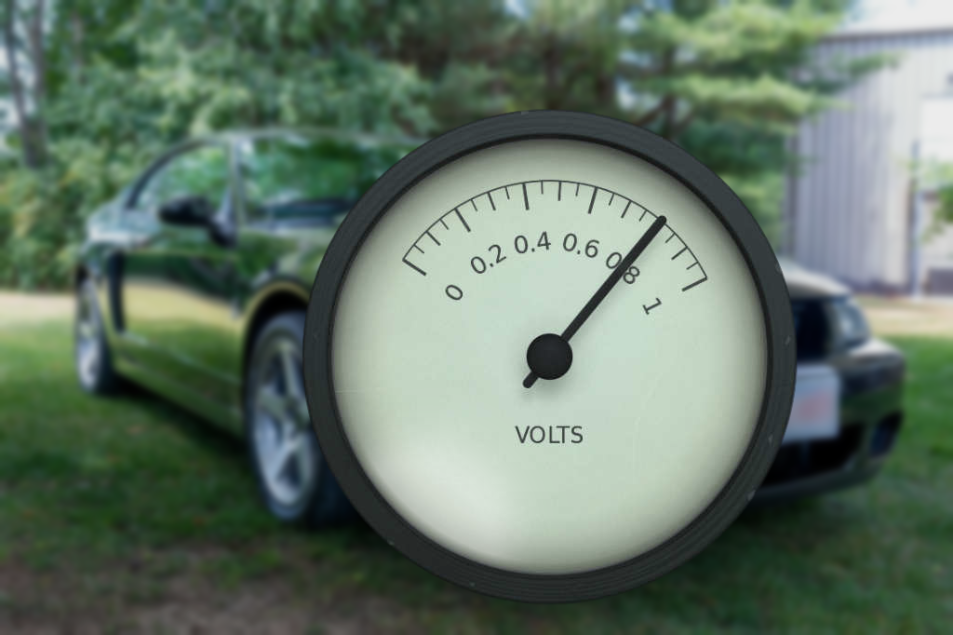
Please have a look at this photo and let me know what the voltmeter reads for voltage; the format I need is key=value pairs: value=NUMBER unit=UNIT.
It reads value=0.8 unit=V
